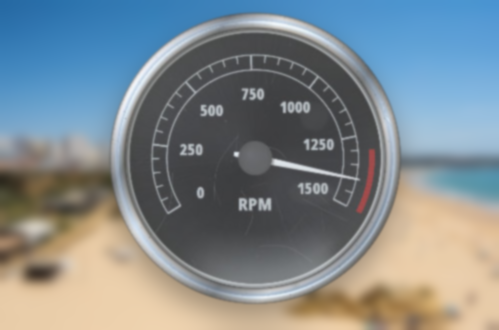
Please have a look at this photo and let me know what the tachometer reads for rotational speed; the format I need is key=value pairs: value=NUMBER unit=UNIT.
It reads value=1400 unit=rpm
